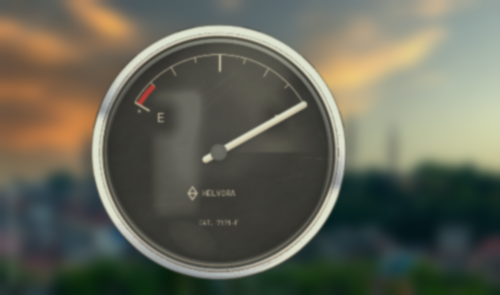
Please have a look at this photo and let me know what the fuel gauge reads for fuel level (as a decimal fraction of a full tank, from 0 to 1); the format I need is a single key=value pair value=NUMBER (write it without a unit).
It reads value=1
